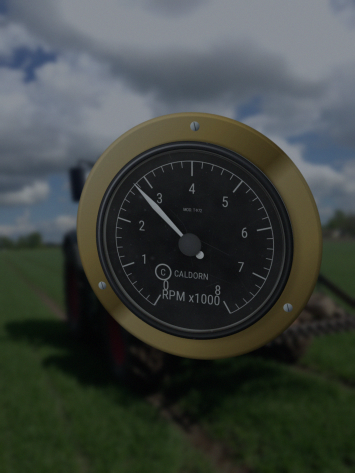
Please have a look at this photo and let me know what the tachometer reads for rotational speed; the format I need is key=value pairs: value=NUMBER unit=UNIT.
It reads value=2800 unit=rpm
